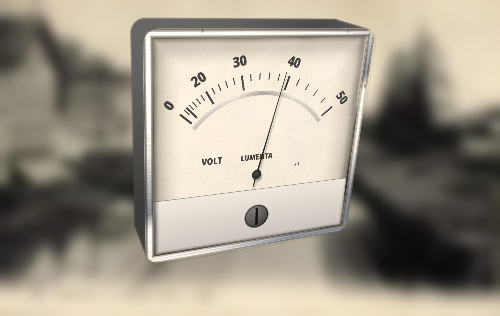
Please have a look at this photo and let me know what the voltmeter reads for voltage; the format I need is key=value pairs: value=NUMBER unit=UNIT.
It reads value=39 unit=V
